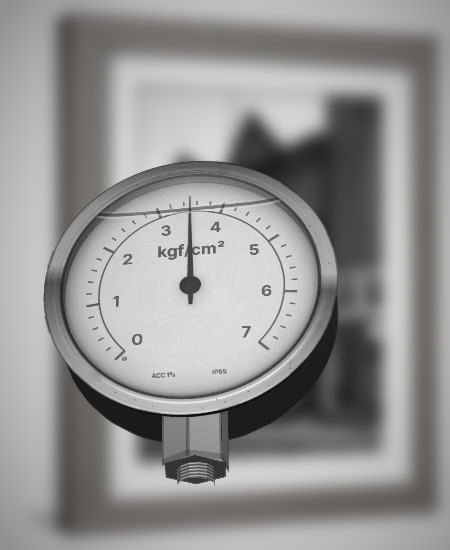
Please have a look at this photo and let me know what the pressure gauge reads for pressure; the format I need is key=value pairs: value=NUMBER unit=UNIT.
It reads value=3.5 unit=kg/cm²
